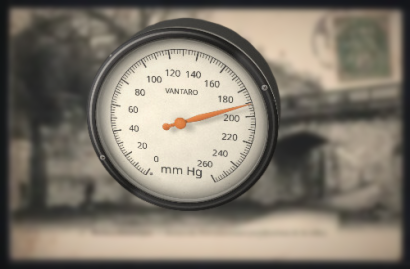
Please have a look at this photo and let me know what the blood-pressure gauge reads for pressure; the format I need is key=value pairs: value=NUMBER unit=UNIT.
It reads value=190 unit=mmHg
